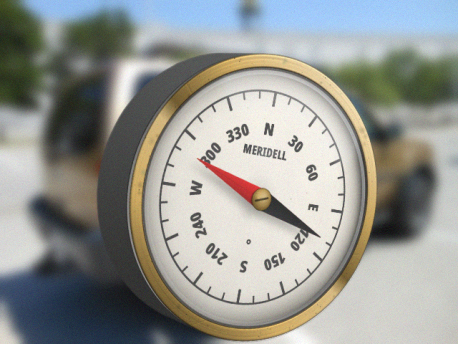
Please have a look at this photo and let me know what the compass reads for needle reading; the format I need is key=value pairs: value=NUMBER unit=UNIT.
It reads value=290 unit=°
